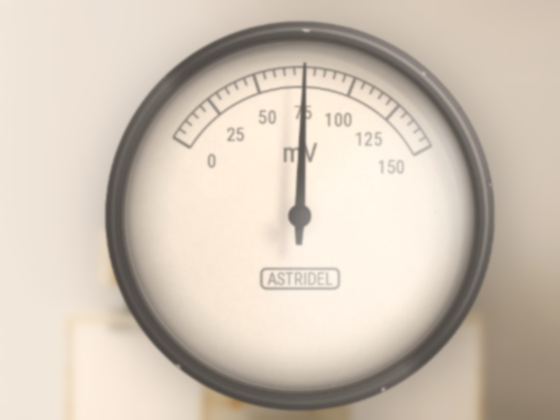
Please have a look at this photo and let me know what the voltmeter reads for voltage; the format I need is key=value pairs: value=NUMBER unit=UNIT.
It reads value=75 unit=mV
